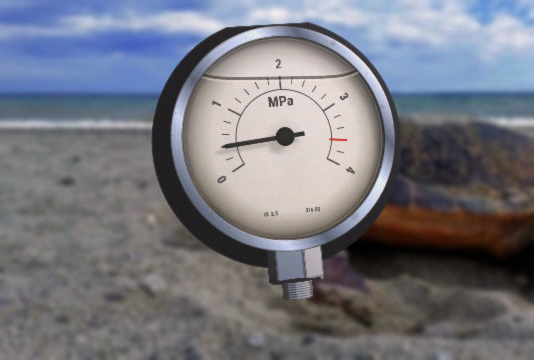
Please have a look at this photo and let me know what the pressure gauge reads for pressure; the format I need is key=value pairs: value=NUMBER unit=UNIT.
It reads value=0.4 unit=MPa
